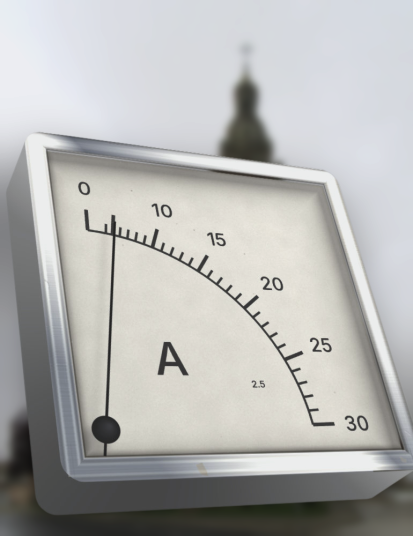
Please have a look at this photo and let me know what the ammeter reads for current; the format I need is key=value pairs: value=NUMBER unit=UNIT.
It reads value=5 unit=A
